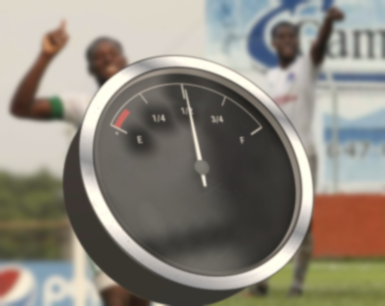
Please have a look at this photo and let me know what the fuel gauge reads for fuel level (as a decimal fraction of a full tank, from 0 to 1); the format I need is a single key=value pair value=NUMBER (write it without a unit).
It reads value=0.5
